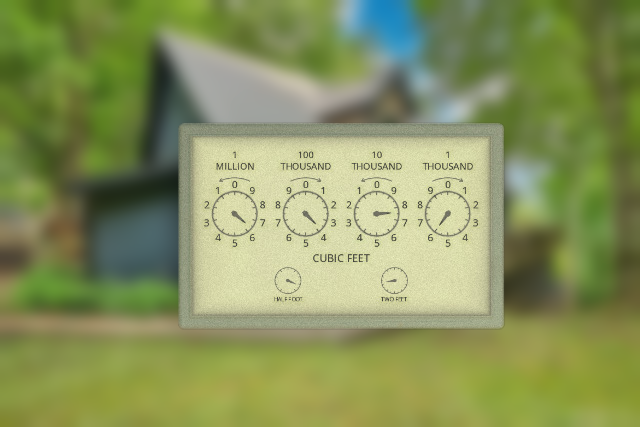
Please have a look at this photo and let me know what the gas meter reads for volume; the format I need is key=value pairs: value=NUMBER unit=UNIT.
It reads value=637600 unit=ft³
